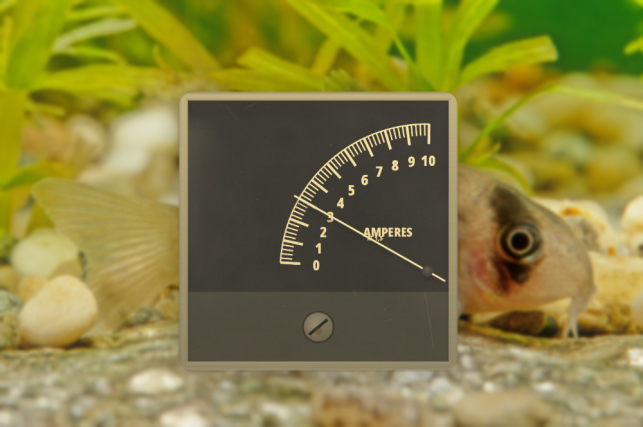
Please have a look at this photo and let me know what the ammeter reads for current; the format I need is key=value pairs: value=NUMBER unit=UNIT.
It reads value=3 unit=A
